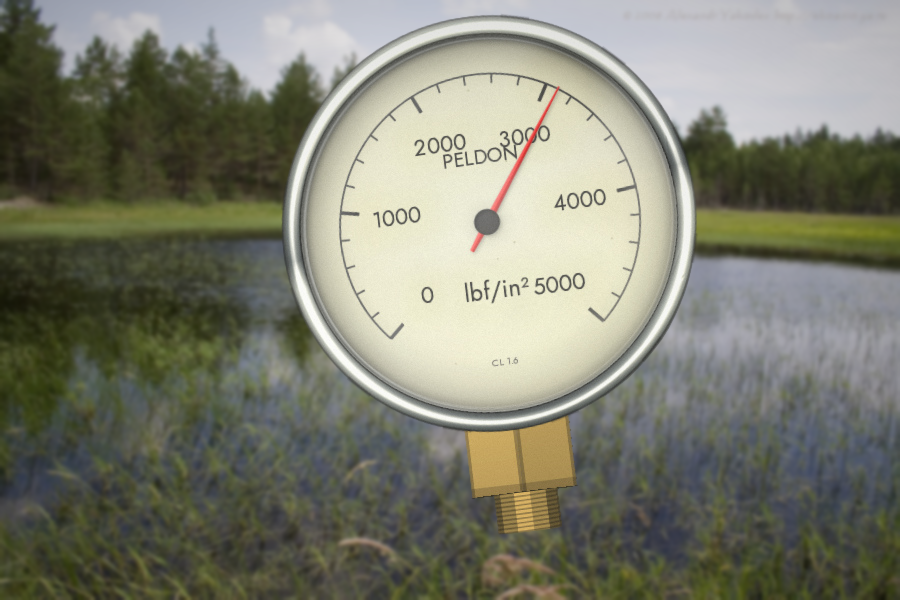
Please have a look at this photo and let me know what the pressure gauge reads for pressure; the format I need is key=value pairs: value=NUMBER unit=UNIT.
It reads value=3100 unit=psi
